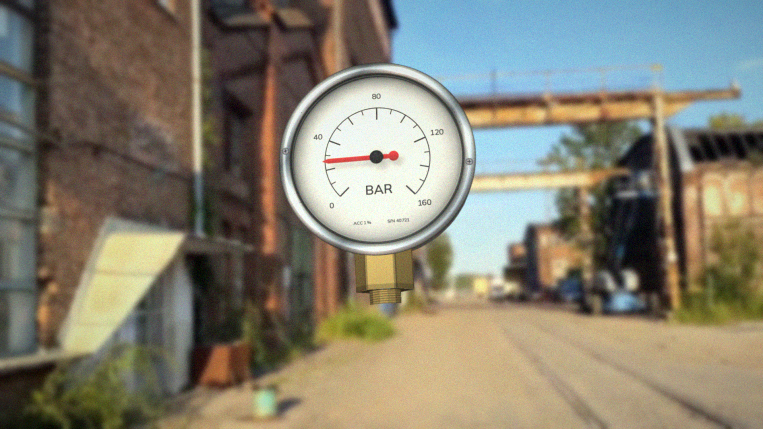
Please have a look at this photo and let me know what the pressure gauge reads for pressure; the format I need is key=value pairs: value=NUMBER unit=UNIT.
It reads value=25 unit=bar
